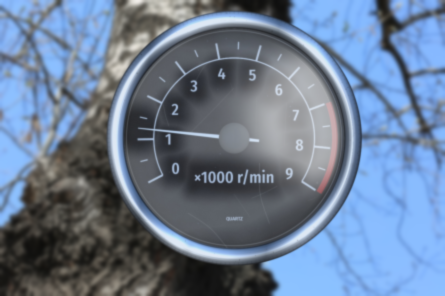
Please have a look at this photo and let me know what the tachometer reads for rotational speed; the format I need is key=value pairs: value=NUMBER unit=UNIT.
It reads value=1250 unit=rpm
